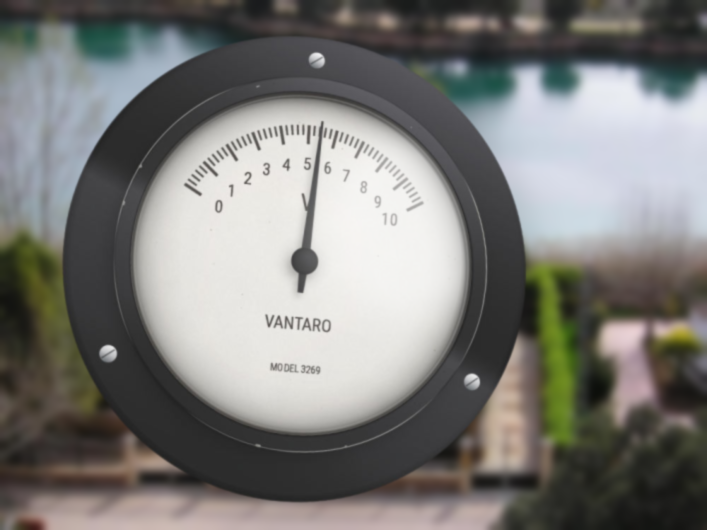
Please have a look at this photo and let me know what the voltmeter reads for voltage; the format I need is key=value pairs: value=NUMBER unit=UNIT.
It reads value=5.4 unit=V
